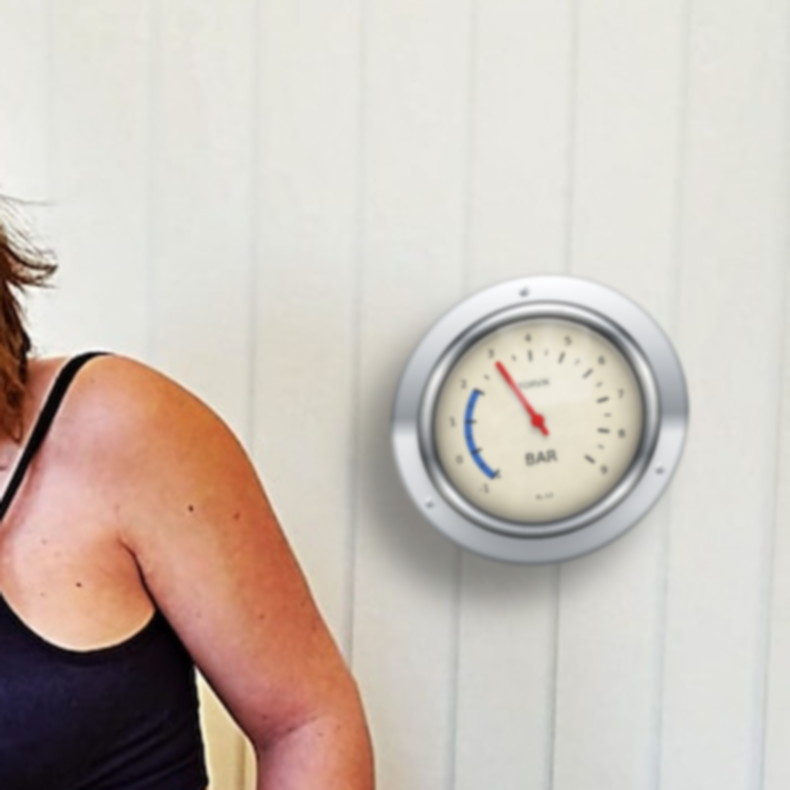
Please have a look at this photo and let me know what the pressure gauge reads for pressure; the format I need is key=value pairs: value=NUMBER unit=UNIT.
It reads value=3 unit=bar
